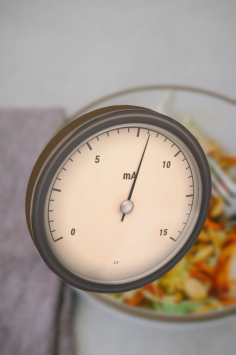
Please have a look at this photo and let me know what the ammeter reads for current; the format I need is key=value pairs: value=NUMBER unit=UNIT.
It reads value=8 unit=mA
